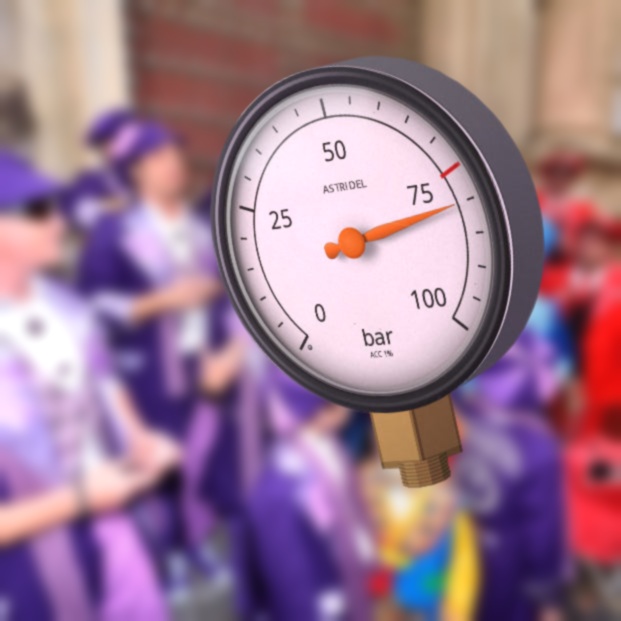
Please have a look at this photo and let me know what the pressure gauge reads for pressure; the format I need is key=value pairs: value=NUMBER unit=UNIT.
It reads value=80 unit=bar
